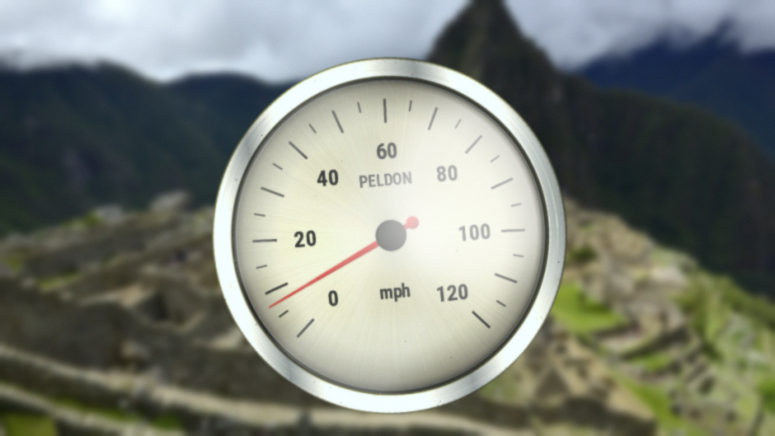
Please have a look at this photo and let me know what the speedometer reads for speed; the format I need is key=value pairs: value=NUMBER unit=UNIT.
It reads value=7.5 unit=mph
